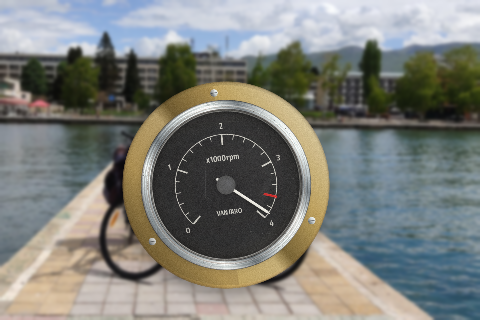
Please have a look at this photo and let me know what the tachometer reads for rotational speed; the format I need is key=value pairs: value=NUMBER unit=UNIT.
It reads value=3900 unit=rpm
